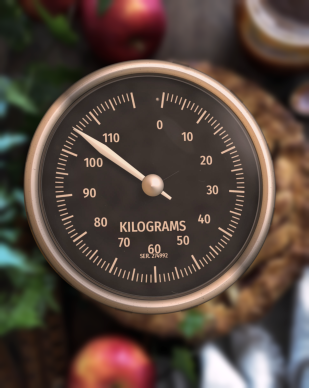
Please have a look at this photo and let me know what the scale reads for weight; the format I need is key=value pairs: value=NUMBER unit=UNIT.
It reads value=105 unit=kg
